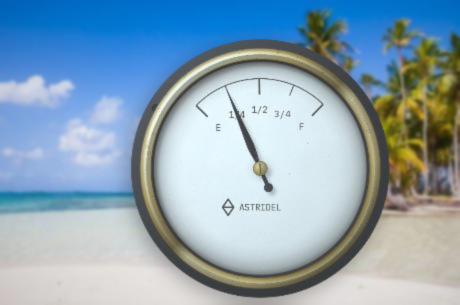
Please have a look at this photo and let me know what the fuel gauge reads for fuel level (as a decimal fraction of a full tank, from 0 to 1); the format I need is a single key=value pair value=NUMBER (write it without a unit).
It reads value=0.25
